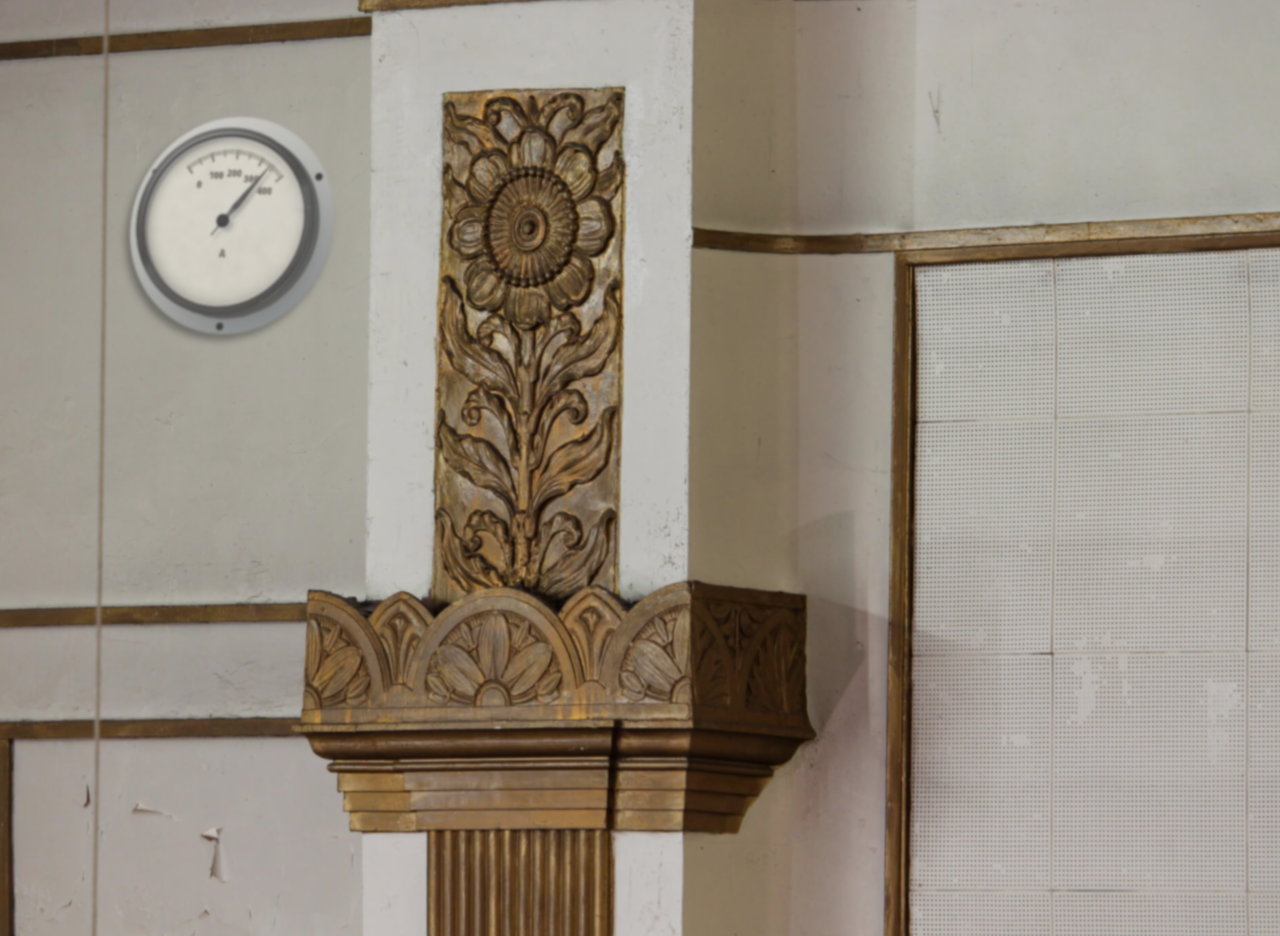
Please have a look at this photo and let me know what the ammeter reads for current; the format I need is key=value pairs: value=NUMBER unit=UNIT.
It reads value=350 unit=A
